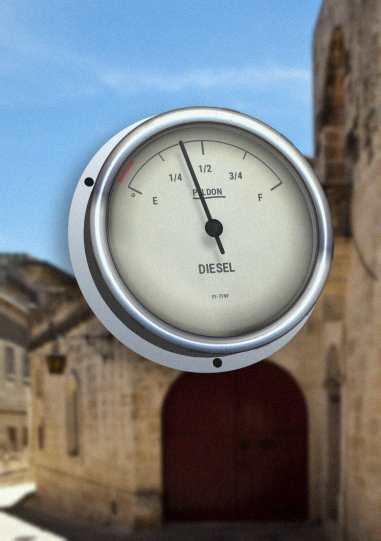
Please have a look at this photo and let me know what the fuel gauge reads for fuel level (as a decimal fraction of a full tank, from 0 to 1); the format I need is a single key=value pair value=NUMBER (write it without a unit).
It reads value=0.375
